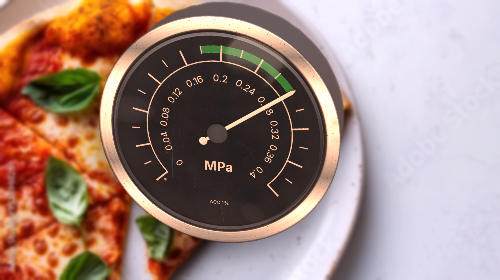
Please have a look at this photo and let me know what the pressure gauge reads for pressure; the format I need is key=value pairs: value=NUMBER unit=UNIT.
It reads value=0.28 unit=MPa
